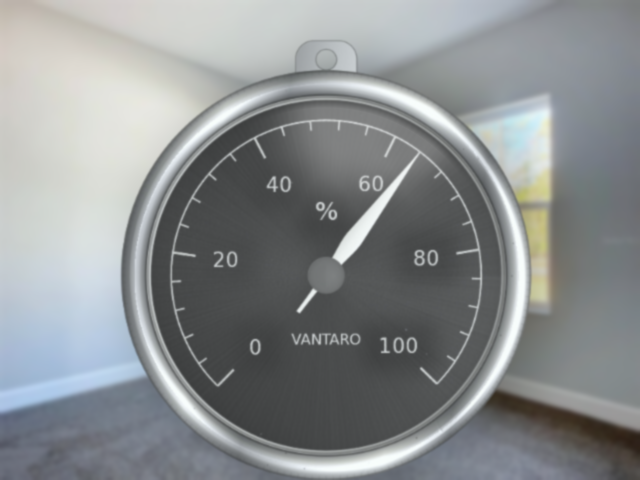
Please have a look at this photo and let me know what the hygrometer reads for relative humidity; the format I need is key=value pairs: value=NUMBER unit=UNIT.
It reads value=64 unit=%
